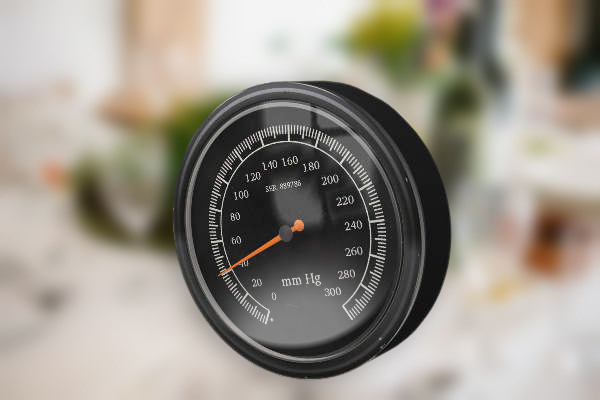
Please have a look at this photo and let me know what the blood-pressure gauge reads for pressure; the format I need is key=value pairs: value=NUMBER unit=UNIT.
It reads value=40 unit=mmHg
